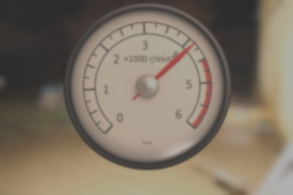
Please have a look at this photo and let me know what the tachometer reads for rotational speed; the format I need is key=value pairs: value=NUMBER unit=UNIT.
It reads value=4125 unit=rpm
